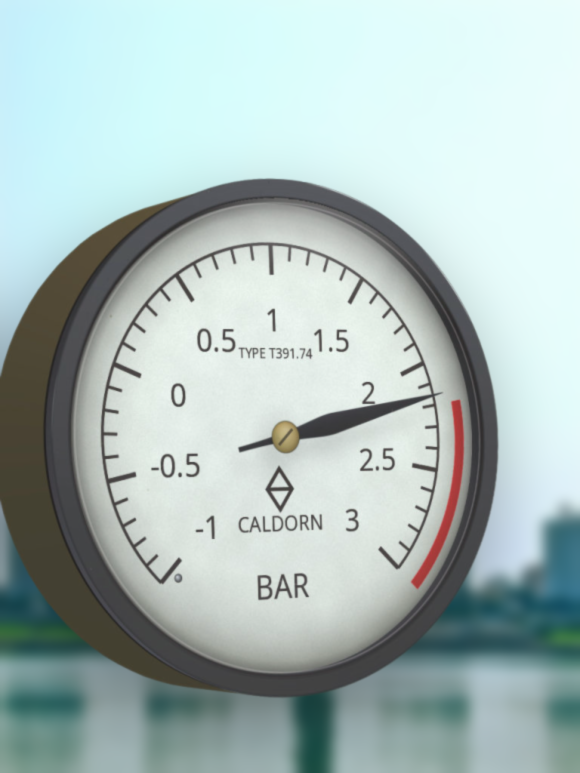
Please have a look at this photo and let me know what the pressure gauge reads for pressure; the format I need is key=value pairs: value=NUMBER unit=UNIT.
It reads value=2.15 unit=bar
